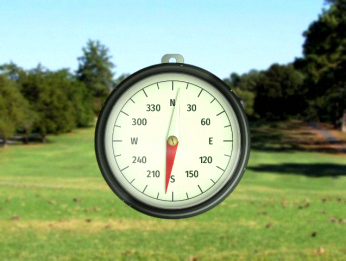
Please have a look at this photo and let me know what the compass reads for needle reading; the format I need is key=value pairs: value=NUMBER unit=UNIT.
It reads value=187.5 unit=°
